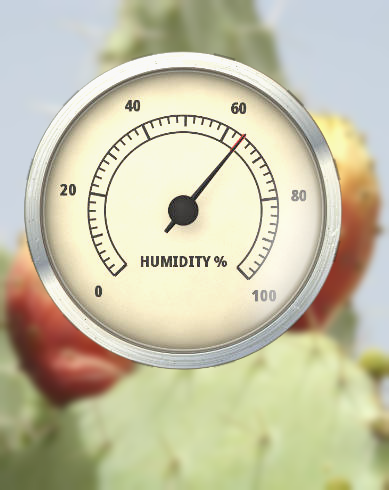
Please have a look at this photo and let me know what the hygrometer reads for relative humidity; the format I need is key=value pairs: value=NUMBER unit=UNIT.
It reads value=64 unit=%
